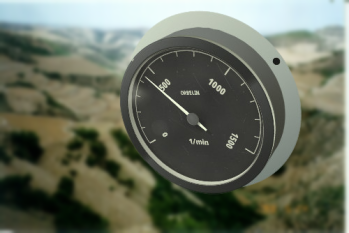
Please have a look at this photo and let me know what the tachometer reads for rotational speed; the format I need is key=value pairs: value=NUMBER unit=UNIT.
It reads value=450 unit=rpm
